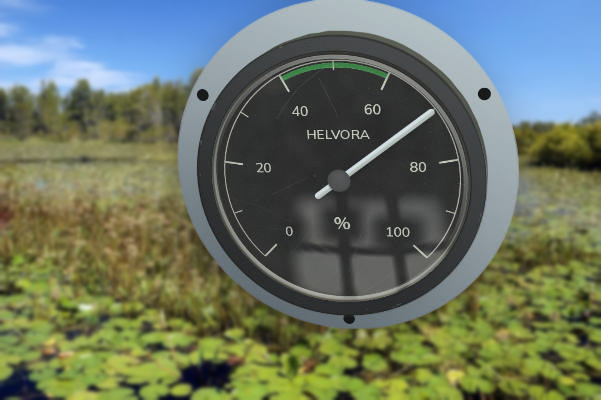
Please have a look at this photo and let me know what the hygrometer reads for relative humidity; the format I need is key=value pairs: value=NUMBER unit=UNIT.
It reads value=70 unit=%
